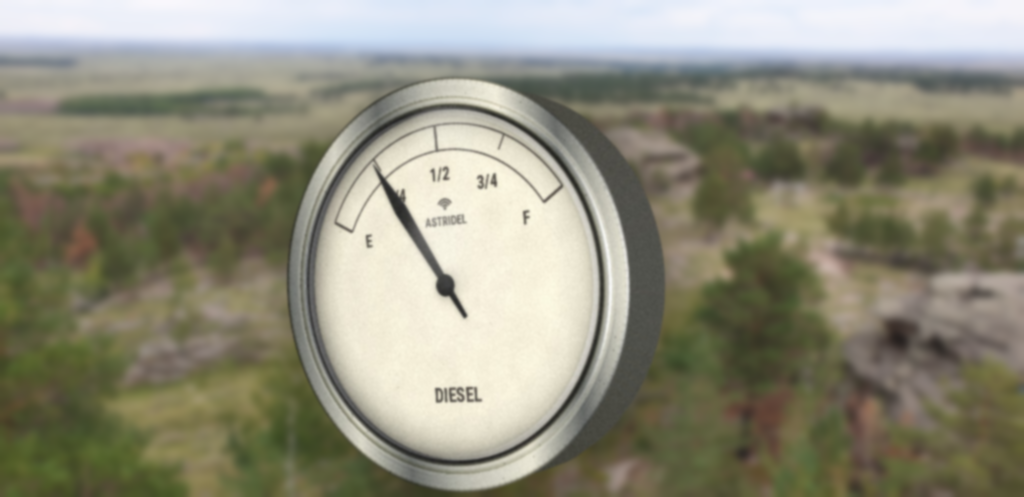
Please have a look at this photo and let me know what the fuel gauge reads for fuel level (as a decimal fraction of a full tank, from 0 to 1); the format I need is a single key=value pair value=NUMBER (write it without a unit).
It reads value=0.25
